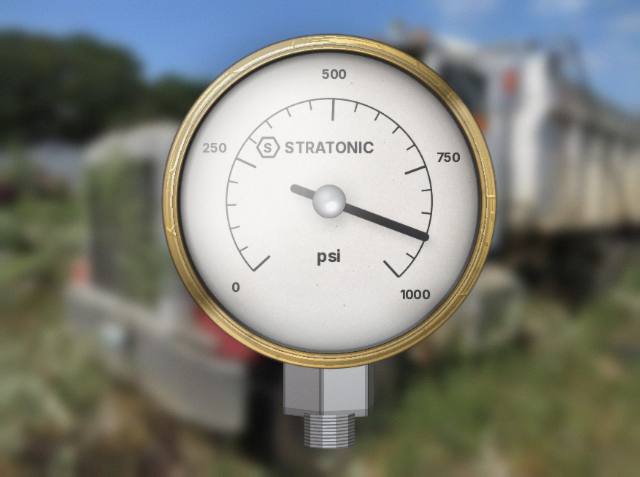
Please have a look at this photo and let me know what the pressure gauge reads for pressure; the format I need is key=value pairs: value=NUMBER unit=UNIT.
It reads value=900 unit=psi
